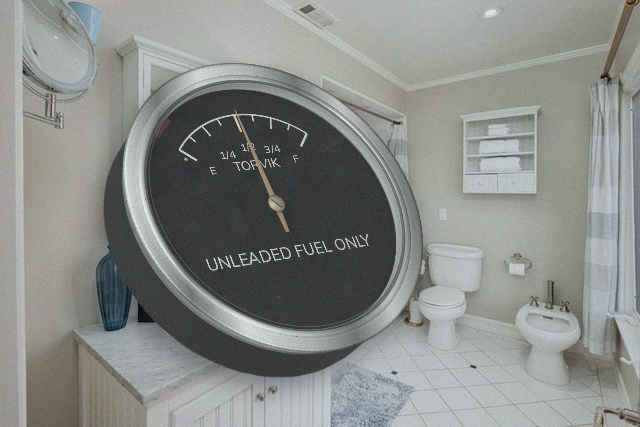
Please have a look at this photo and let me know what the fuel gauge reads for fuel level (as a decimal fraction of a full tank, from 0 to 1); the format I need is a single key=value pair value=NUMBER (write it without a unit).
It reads value=0.5
